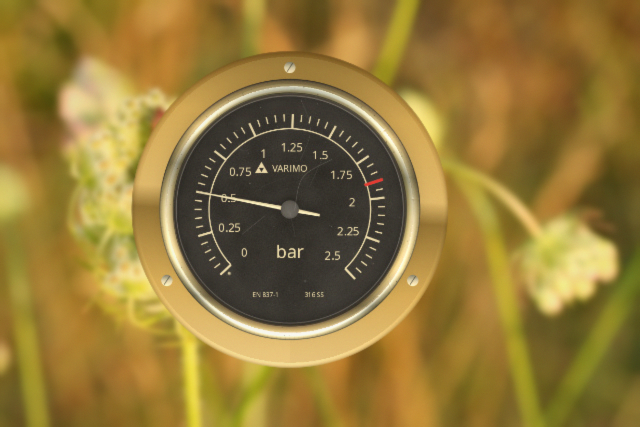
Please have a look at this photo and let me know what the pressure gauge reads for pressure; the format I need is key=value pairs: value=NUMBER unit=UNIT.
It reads value=0.5 unit=bar
